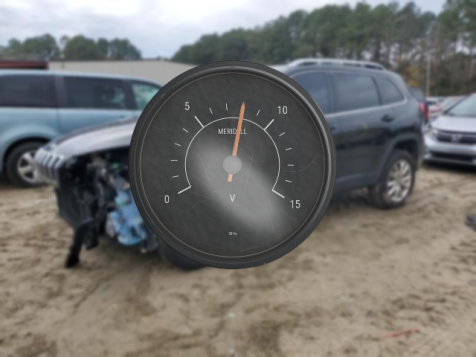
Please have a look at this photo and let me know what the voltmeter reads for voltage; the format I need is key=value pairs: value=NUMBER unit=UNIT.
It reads value=8 unit=V
